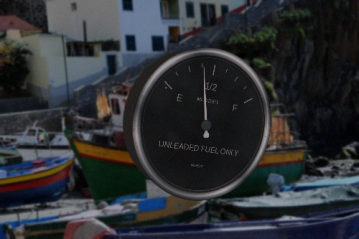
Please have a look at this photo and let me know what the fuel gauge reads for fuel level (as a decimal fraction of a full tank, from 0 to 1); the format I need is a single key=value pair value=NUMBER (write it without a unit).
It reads value=0.375
